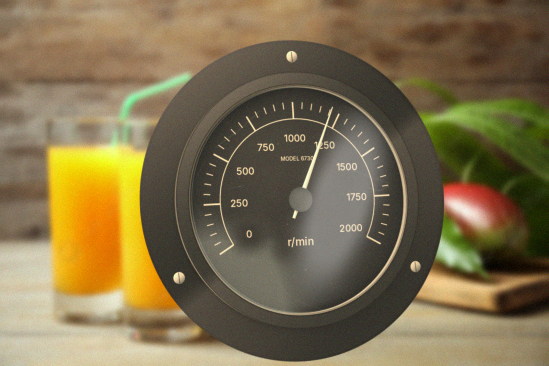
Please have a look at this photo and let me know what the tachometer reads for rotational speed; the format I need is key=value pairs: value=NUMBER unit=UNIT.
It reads value=1200 unit=rpm
